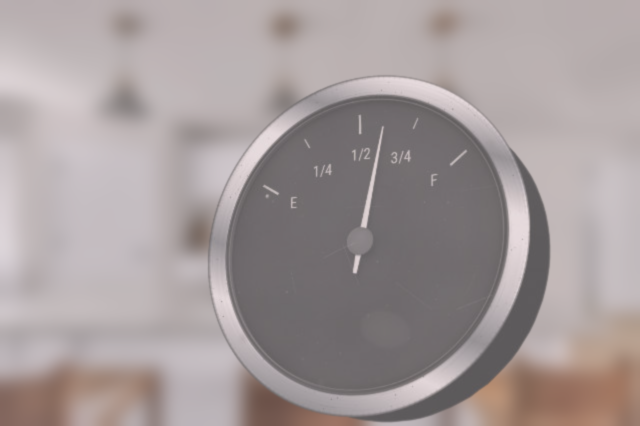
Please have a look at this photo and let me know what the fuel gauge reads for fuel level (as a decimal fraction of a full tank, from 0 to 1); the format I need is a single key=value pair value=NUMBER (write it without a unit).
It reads value=0.625
